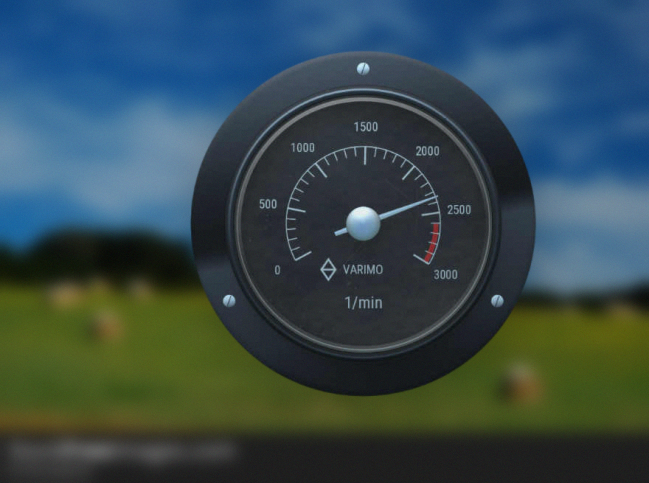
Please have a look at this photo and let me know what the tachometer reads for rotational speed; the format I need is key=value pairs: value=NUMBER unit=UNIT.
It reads value=2350 unit=rpm
